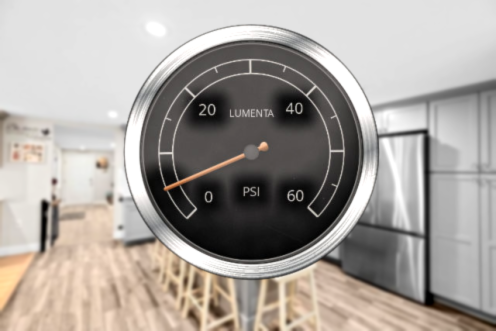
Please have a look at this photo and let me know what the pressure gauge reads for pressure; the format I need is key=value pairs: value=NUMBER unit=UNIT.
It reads value=5 unit=psi
